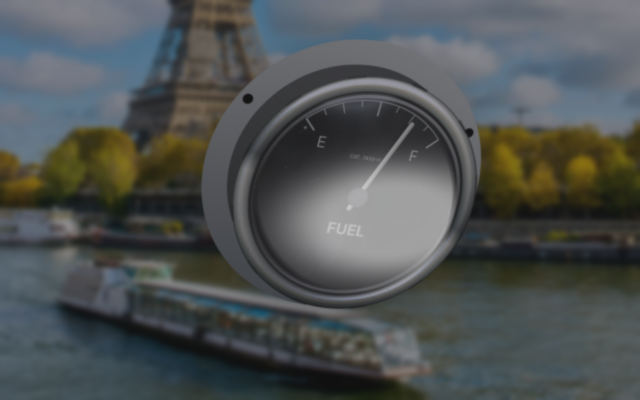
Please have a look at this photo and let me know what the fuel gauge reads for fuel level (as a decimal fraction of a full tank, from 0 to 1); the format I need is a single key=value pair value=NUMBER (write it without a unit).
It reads value=0.75
